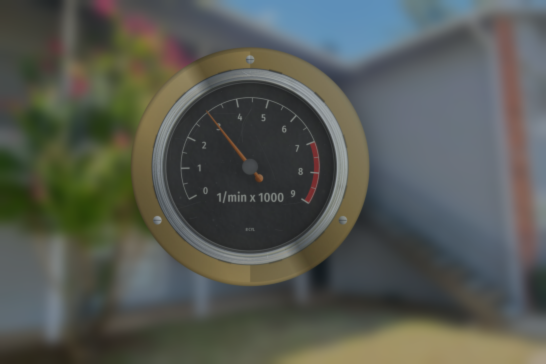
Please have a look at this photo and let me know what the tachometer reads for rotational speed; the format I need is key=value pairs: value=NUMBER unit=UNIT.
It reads value=3000 unit=rpm
